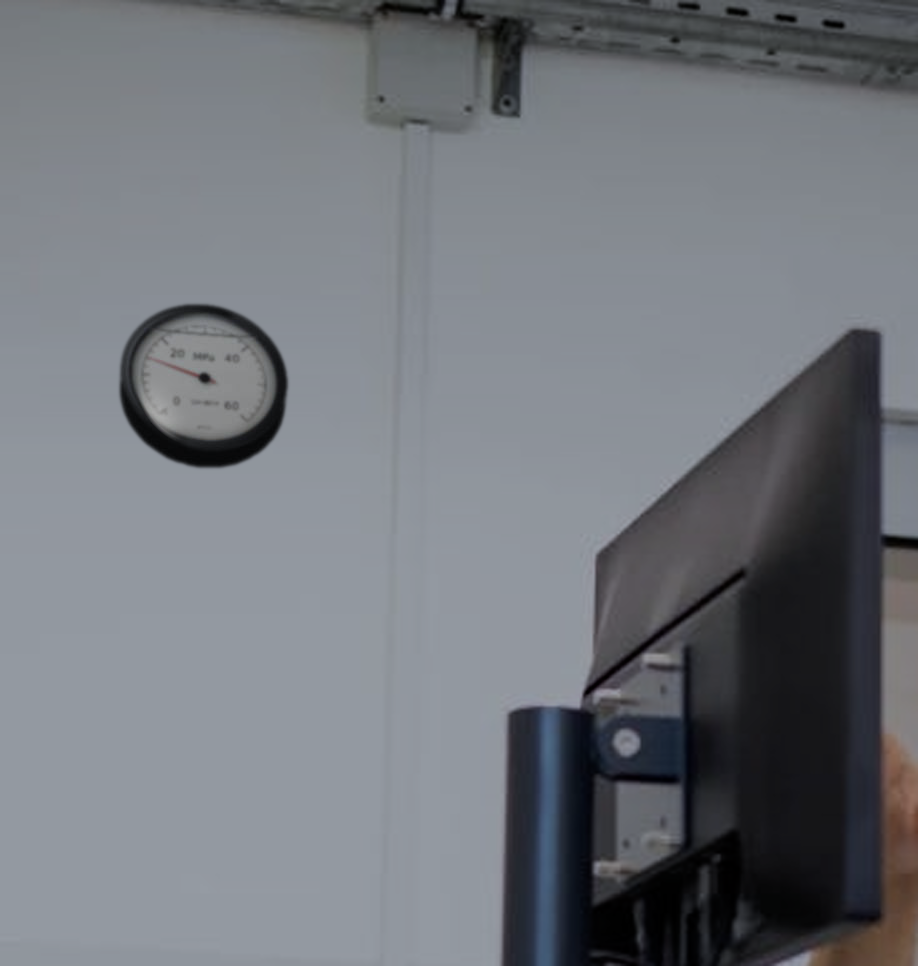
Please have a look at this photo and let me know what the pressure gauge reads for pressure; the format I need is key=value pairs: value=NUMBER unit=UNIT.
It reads value=14 unit=MPa
